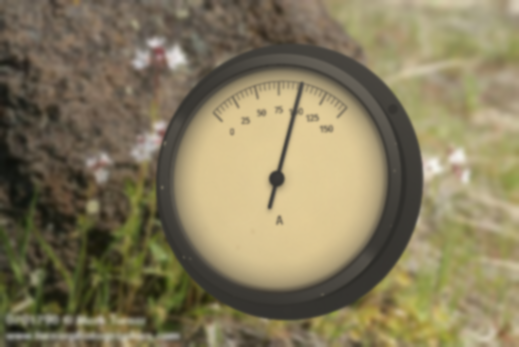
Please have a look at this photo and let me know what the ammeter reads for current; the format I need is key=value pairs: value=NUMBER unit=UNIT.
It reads value=100 unit=A
